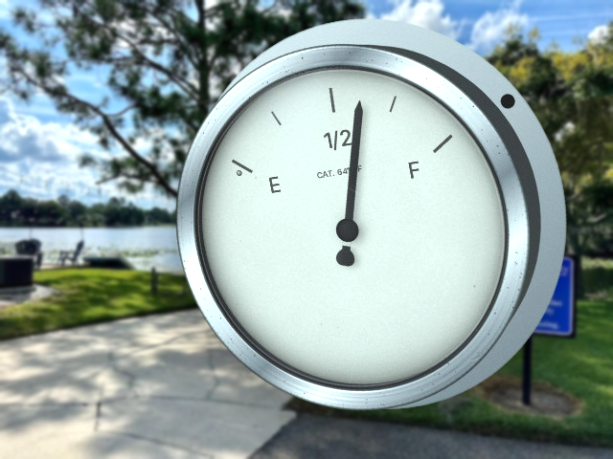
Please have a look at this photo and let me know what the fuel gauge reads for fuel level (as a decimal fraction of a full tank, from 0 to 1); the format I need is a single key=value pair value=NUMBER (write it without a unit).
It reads value=0.625
